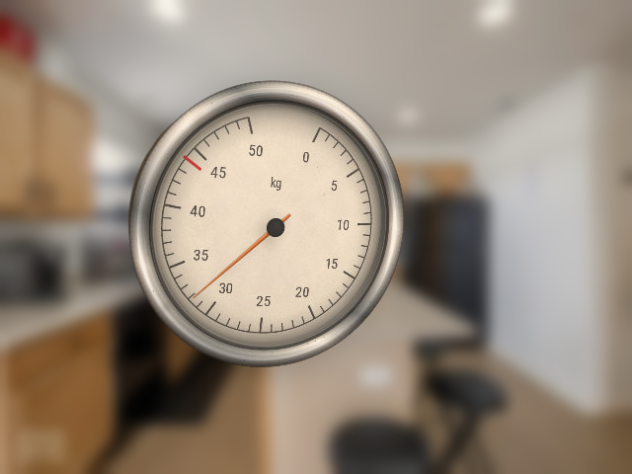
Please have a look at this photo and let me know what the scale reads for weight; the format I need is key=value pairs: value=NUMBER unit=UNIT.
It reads value=32 unit=kg
